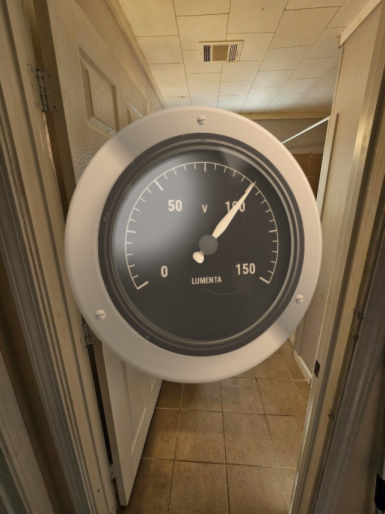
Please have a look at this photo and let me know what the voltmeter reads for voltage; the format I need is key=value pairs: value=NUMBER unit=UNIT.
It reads value=100 unit=V
